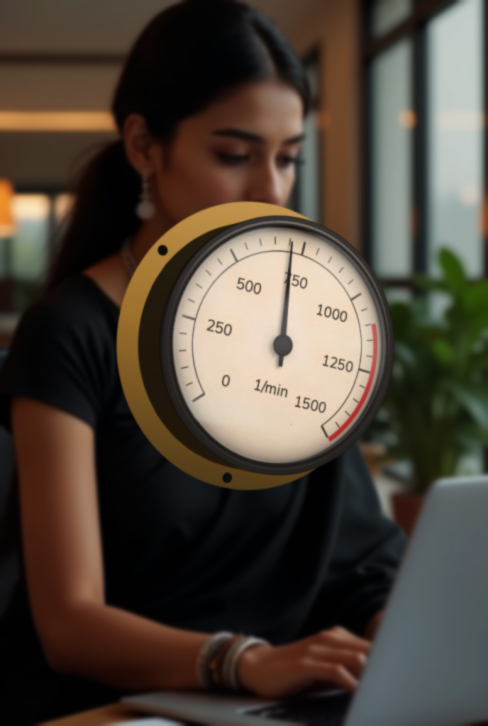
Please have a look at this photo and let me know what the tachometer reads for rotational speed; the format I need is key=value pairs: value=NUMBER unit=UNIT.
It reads value=700 unit=rpm
